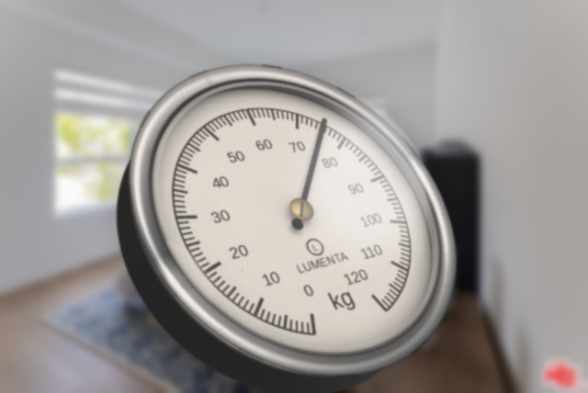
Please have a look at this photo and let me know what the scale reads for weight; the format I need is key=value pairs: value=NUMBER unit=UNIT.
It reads value=75 unit=kg
